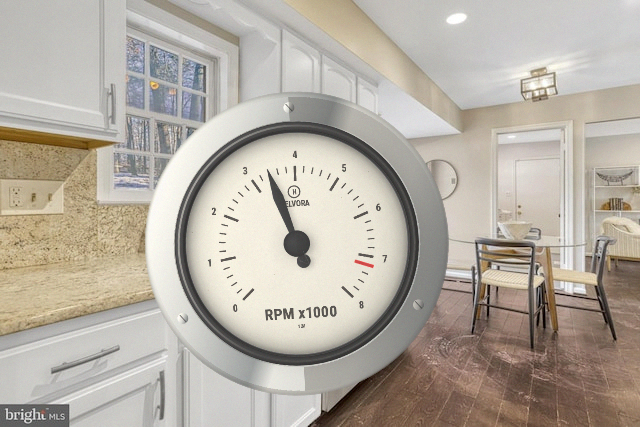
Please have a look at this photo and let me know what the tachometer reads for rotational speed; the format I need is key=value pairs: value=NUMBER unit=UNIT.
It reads value=3400 unit=rpm
